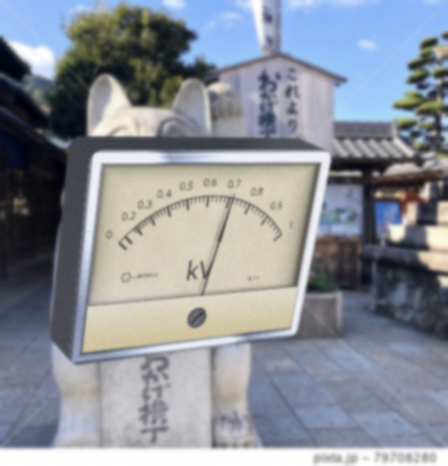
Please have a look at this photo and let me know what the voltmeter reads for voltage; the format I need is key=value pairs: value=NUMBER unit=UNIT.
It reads value=0.7 unit=kV
